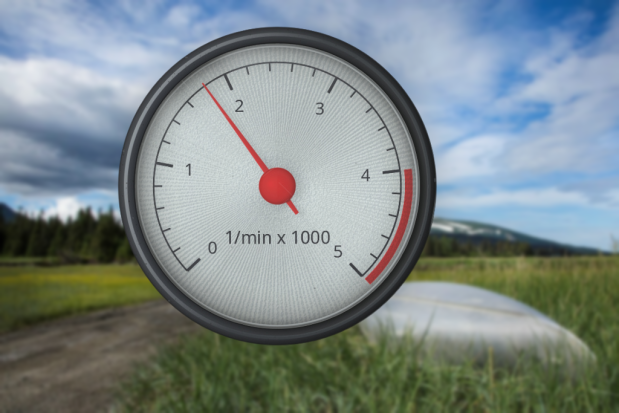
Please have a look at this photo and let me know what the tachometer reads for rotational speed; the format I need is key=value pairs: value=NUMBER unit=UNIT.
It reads value=1800 unit=rpm
